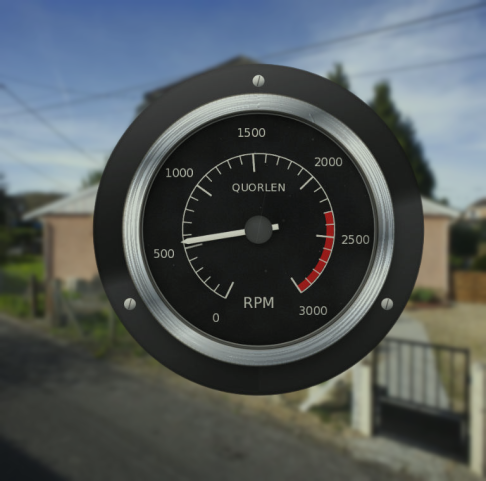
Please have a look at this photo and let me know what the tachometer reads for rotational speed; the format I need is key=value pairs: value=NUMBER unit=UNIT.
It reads value=550 unit=rpm
